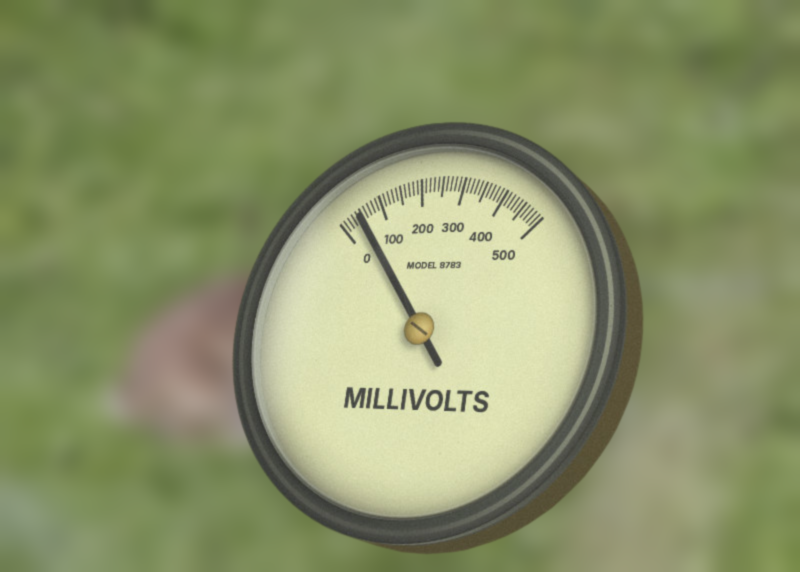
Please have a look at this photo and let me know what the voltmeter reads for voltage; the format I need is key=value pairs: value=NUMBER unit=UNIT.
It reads value=50 unit=mV
